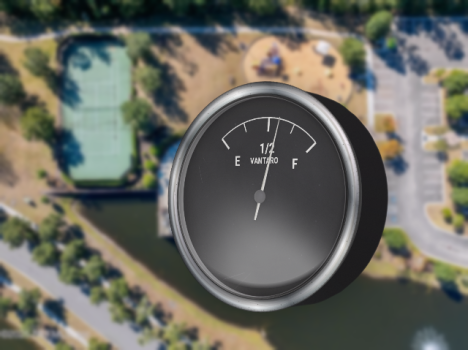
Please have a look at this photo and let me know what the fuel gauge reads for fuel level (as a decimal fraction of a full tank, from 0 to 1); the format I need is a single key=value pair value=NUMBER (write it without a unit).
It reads value=0.625
